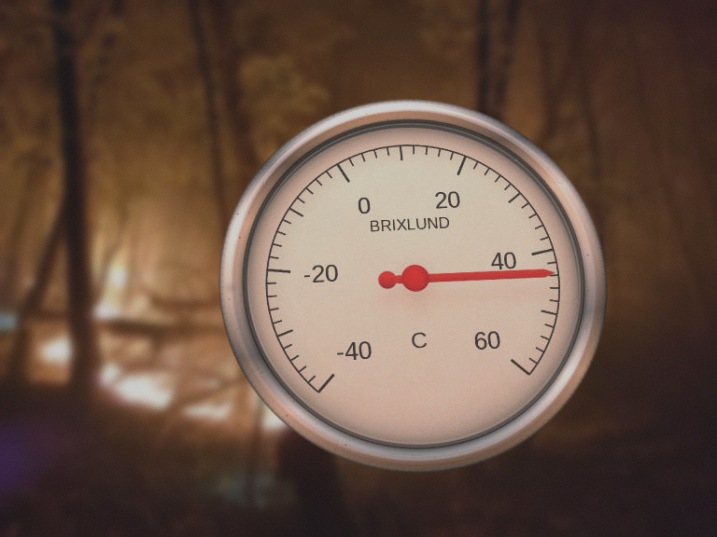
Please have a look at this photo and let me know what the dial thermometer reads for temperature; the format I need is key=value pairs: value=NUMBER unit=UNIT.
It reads value=44 unit=°C
